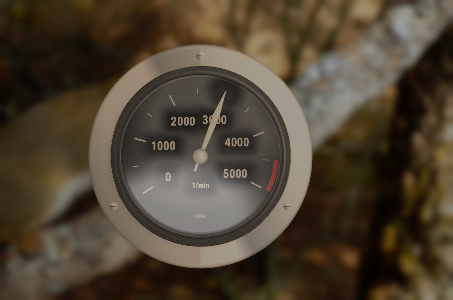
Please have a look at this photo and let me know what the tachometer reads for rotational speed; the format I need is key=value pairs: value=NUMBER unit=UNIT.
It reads value=3000 unit=rpm
